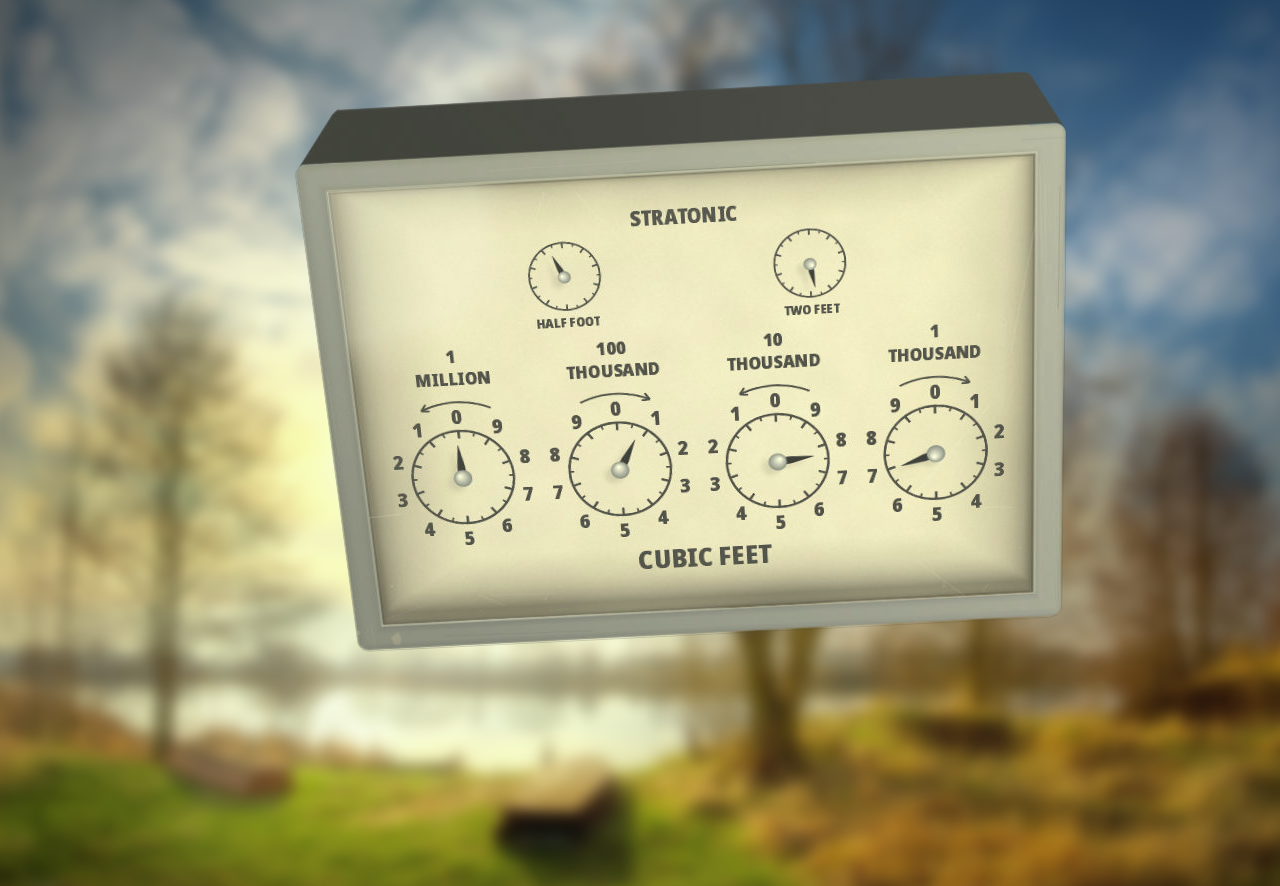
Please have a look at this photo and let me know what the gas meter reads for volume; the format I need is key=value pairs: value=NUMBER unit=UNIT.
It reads value=7700 unit=ft³
